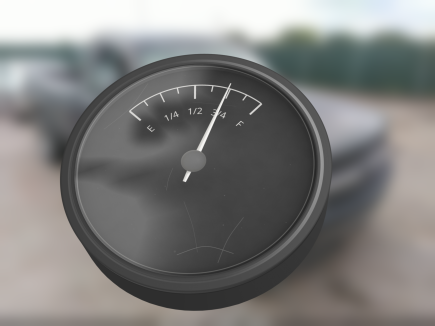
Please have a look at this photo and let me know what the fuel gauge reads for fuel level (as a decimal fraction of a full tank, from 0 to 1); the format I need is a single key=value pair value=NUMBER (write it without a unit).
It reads value=0.75
